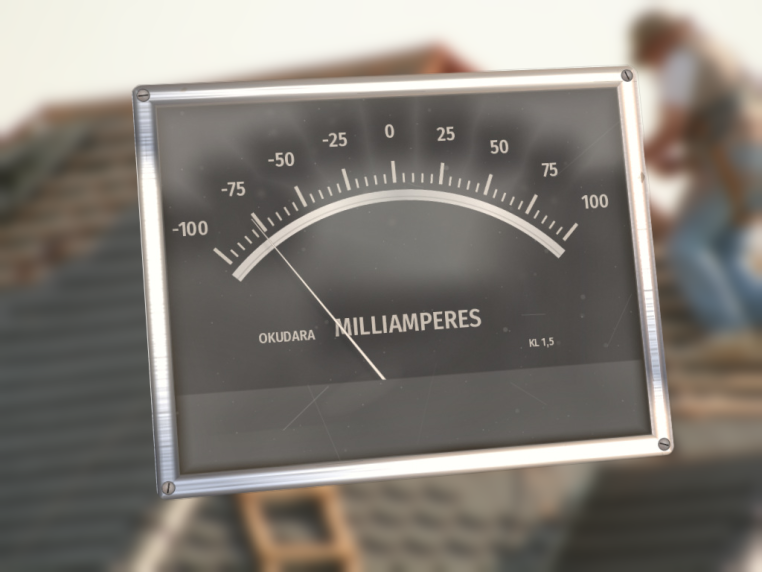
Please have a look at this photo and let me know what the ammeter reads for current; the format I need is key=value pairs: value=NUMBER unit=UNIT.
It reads value=-77.5 unit=mA
